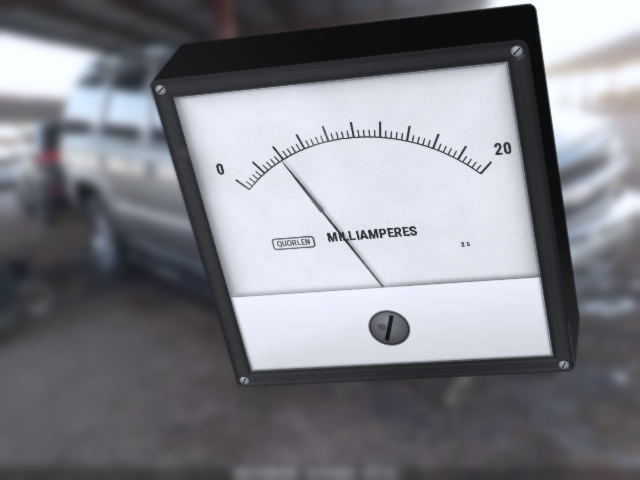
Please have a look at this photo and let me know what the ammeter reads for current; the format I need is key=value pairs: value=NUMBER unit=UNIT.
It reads value=4 unit=mA
